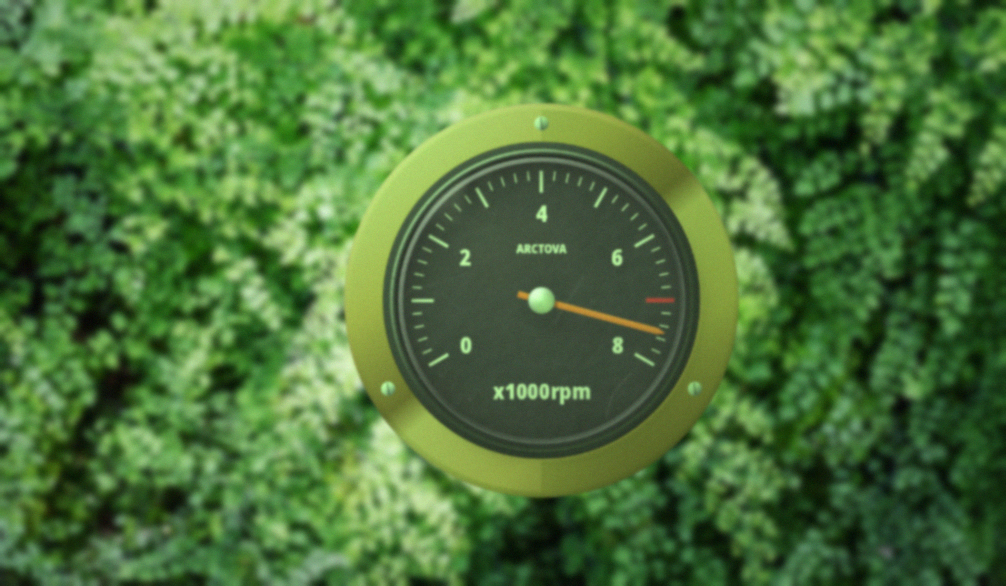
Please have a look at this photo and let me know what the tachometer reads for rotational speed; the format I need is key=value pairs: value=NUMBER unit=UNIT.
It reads value=7500 unit=rpm
